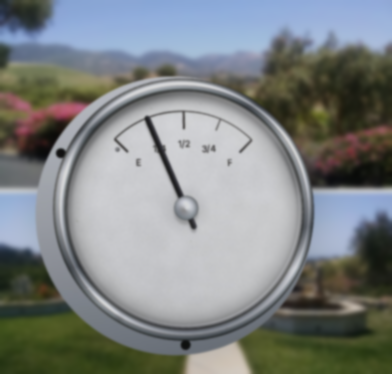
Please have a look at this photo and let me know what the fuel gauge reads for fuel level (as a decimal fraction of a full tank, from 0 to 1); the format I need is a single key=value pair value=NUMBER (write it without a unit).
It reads value=0.25
